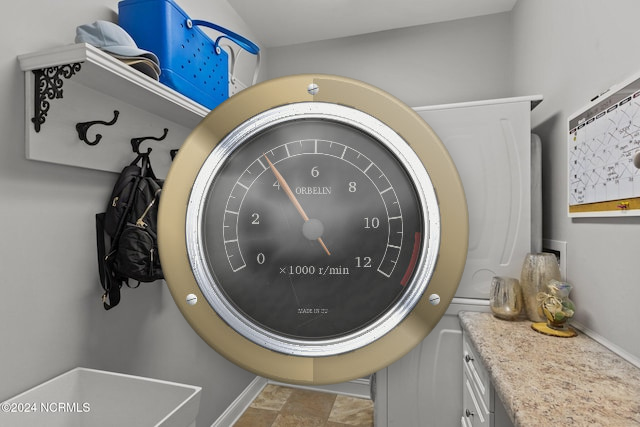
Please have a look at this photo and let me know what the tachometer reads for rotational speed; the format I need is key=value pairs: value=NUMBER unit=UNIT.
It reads value=4250 unit=rpm
